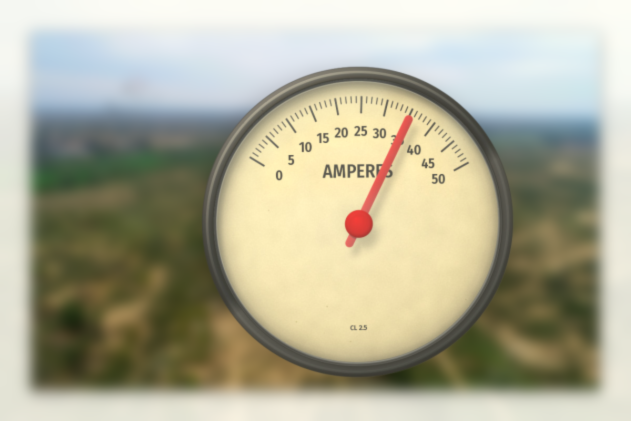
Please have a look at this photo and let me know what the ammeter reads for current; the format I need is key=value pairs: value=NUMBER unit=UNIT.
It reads value=35 unit=A
